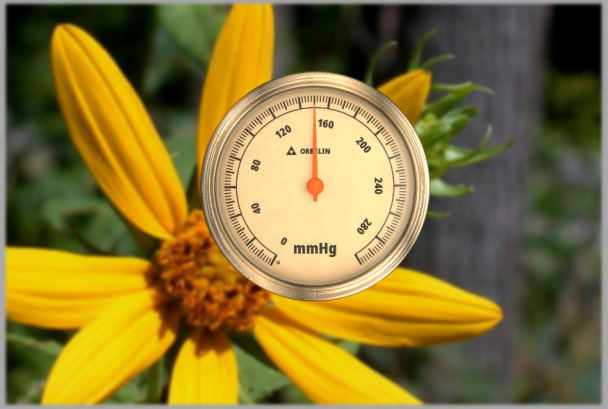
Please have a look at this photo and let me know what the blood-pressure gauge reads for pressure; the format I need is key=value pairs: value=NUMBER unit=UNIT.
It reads value=150 unit=mmHg
